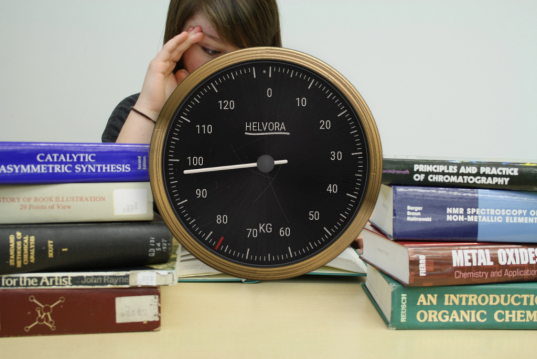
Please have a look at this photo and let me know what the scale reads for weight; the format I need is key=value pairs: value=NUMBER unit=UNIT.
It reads value=97 unit=kg
